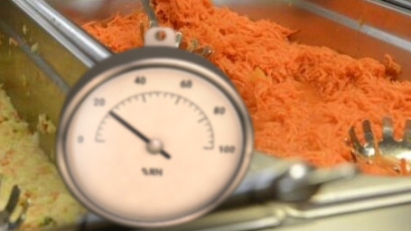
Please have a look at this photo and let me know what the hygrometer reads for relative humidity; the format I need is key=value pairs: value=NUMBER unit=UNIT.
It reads value=20 unit=%
